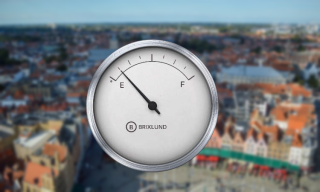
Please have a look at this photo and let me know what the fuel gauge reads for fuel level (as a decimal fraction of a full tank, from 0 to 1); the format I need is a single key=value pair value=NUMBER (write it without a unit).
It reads value=0.125
